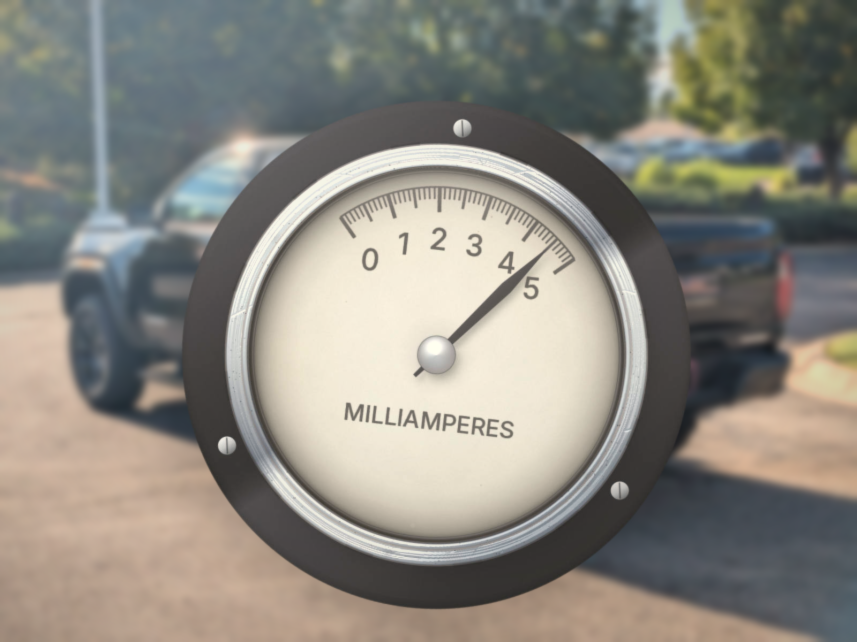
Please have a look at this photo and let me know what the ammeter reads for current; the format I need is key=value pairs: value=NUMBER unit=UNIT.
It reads value=4.5 unit=mA
